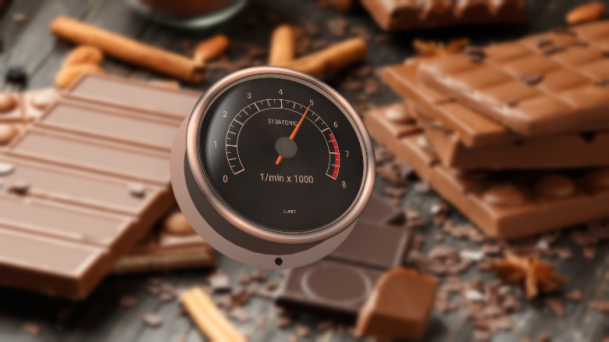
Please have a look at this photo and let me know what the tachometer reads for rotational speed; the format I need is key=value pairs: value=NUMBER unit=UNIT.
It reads value=5000 unit=rpm
